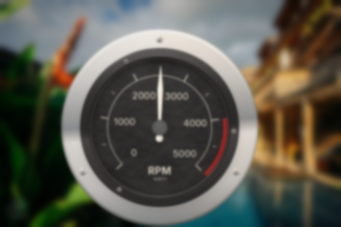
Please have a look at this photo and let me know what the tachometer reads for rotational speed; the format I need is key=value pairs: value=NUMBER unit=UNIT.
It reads value=2500 unit=rpm
